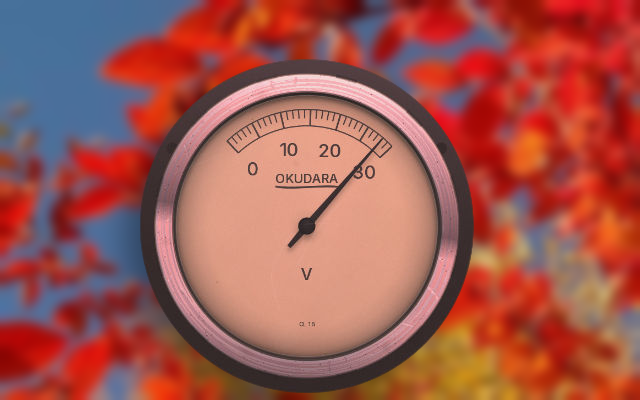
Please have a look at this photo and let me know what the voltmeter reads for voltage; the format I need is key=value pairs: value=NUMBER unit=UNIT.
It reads value=28 unit=V
